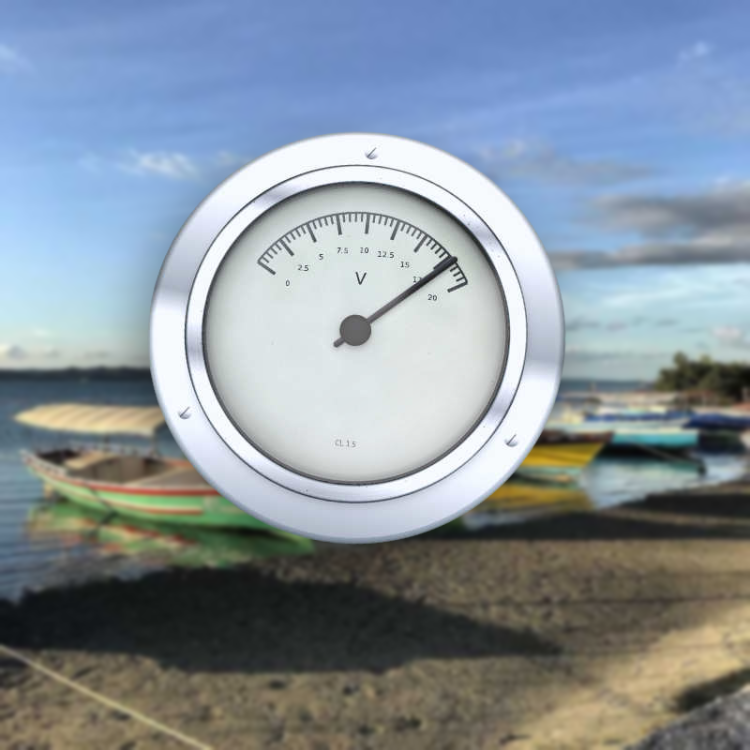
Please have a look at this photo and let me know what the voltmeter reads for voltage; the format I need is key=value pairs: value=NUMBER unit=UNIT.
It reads value=18 unit=V
